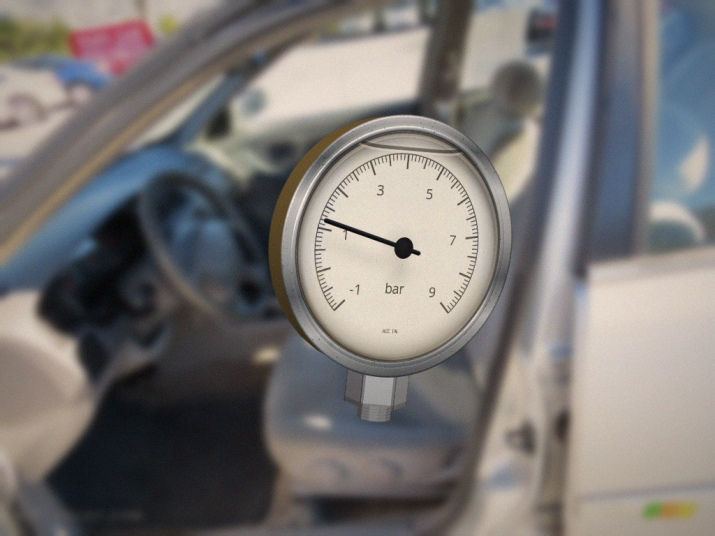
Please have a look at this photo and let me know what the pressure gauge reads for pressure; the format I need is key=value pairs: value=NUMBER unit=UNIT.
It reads value=1.2 unit=bar
